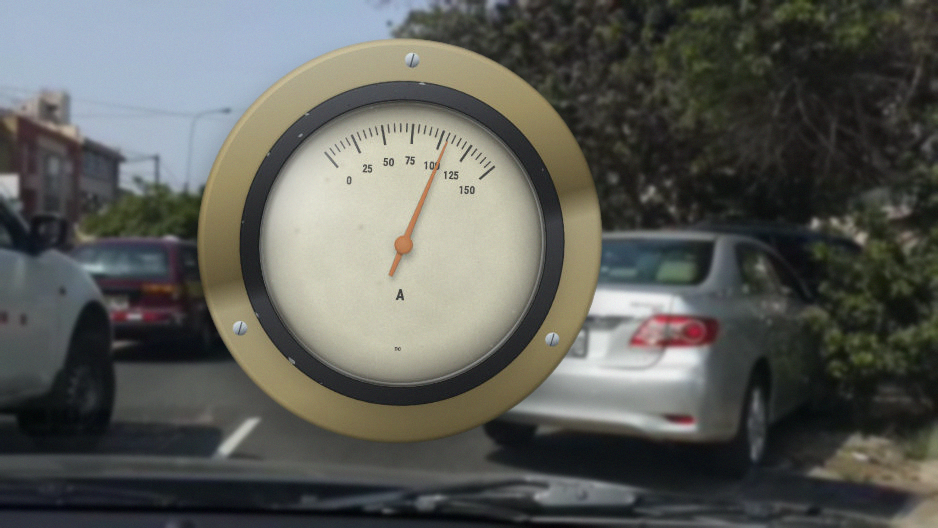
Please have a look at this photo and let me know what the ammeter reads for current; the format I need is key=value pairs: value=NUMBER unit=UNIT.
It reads value=105 unit=A
